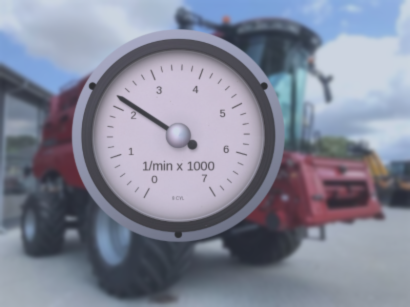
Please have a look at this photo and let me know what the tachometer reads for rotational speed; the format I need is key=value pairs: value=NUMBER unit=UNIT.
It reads value=2200 unit=rpm
